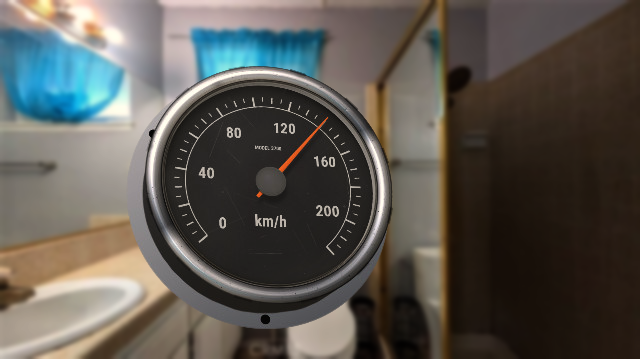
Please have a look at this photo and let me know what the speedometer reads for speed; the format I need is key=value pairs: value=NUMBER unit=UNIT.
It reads value=140 unit=km/h
